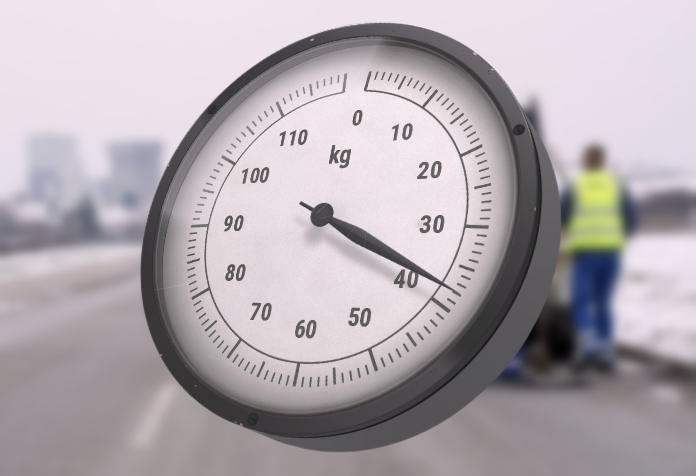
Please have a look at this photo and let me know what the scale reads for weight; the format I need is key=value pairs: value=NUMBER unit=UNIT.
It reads value=38 unit=kg
